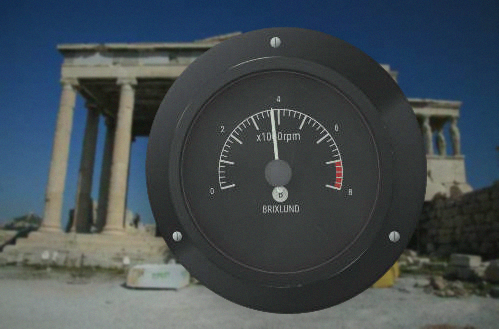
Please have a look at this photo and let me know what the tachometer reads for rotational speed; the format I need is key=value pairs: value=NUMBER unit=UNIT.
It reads value=3800 unit=rpm
